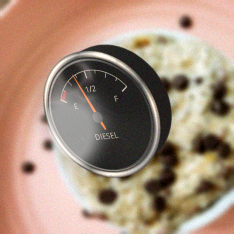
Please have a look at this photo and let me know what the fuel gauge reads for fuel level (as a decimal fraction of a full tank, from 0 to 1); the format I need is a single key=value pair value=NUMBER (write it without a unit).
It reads value=0.375
